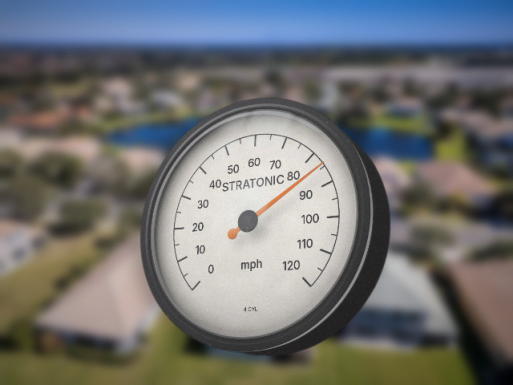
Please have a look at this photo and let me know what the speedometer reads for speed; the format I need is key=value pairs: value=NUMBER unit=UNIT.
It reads value=85 unit=mph
